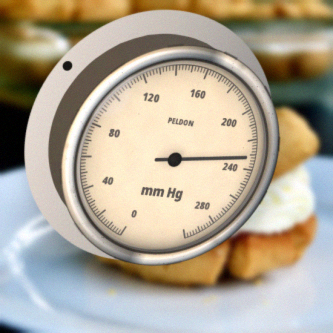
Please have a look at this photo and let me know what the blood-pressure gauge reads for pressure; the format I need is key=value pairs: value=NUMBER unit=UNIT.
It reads value=230 unit=mmHg
